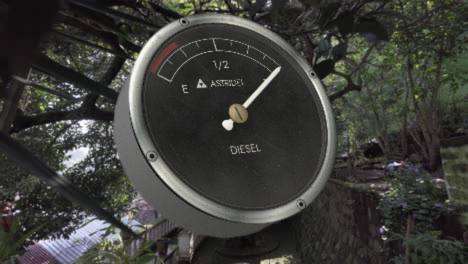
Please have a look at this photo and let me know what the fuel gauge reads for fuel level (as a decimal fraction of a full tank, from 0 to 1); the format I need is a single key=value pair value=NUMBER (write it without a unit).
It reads value=1
